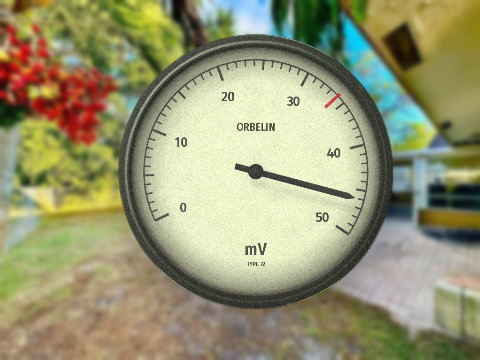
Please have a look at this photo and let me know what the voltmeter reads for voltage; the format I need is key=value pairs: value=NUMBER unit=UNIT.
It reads value=46 unit=mV
